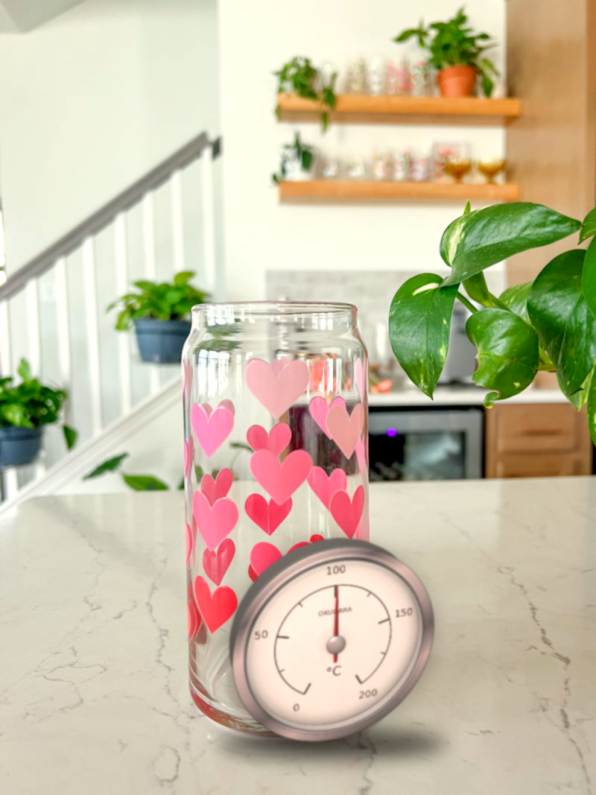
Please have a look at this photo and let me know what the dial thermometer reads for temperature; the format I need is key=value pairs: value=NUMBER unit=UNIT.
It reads value=100 unit=°C
